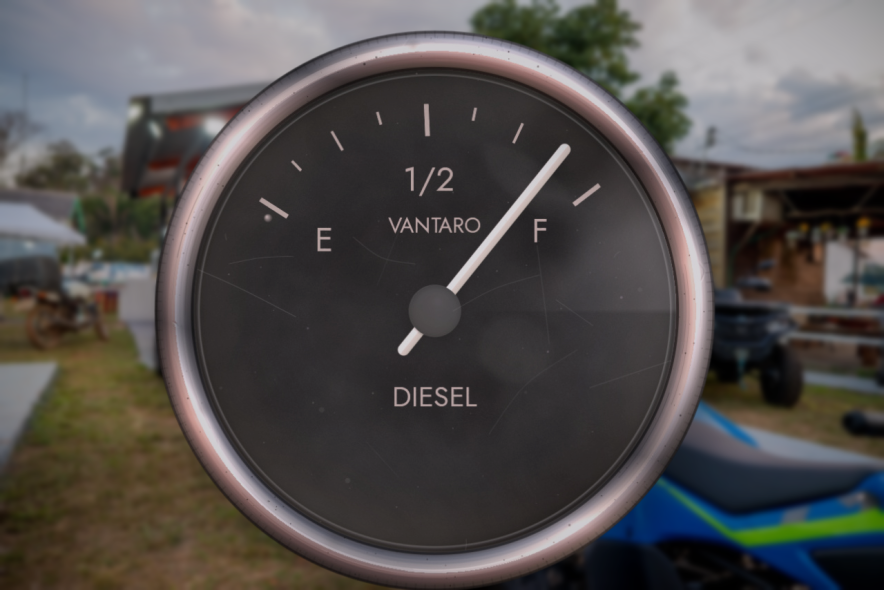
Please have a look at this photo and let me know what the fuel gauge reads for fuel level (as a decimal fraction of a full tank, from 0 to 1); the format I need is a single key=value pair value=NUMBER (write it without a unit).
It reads value=0.875
